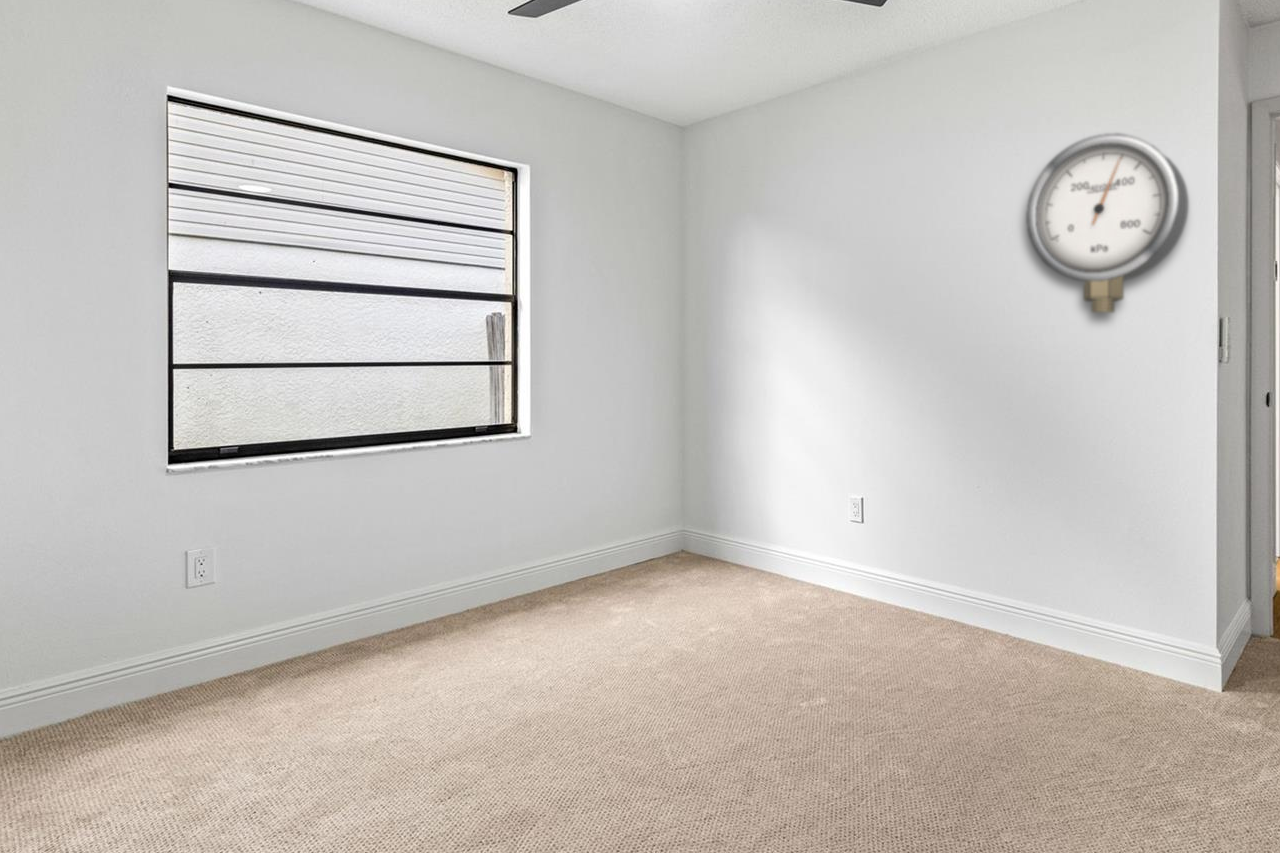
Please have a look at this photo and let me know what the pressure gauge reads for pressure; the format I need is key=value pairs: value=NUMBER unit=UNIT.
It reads value=350 unit=kPa
